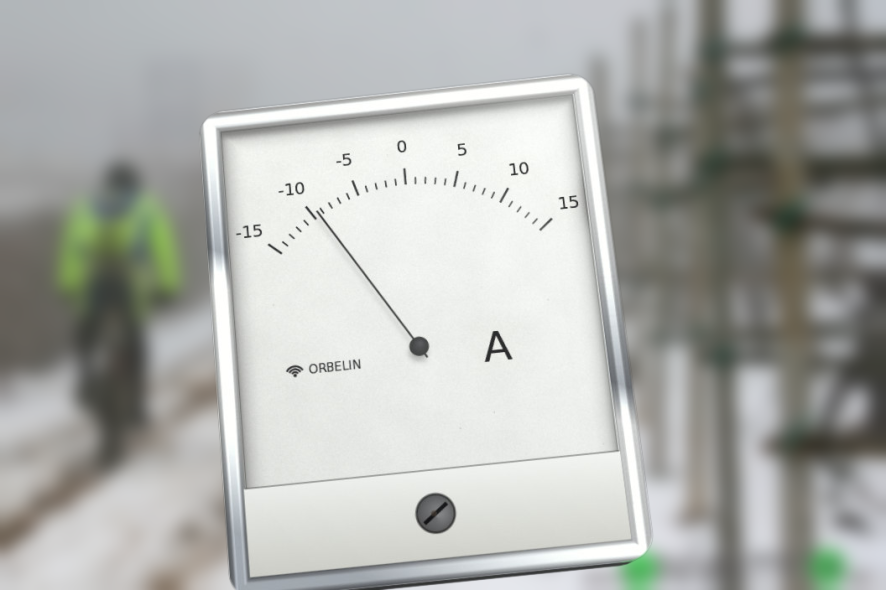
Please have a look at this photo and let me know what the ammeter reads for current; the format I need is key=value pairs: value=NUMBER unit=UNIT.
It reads value=-9.5 unit=A
